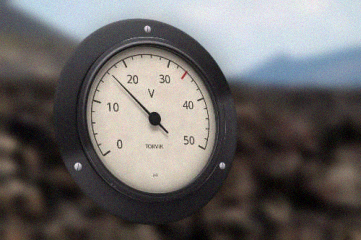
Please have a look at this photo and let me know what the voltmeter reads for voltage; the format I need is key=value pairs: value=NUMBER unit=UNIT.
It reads value=16 unit=V
